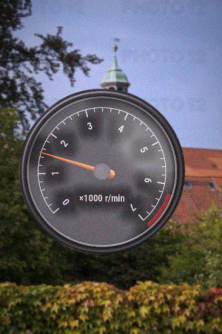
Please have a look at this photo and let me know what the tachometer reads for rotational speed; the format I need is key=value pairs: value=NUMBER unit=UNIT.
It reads value=1500 unit=rpm
